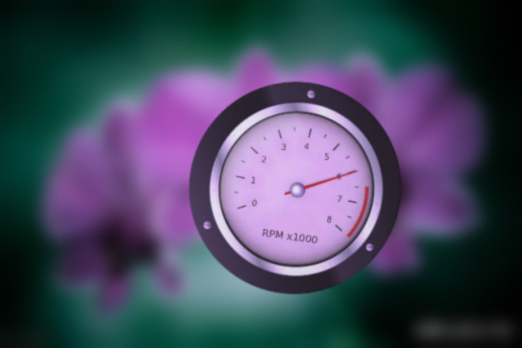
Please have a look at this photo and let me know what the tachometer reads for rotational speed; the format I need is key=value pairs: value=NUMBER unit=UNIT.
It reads value=6000 unit=rpm
